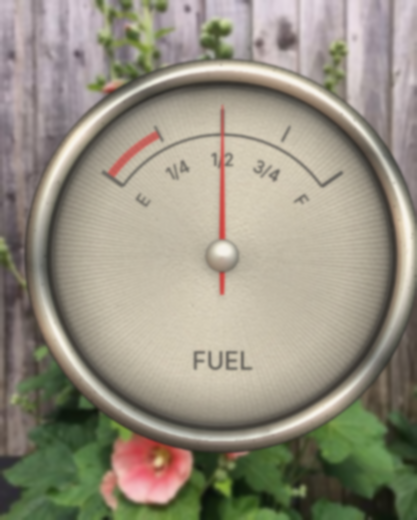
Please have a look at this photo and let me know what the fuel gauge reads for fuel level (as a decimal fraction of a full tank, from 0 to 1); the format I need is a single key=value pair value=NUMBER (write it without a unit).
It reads value=0.5
